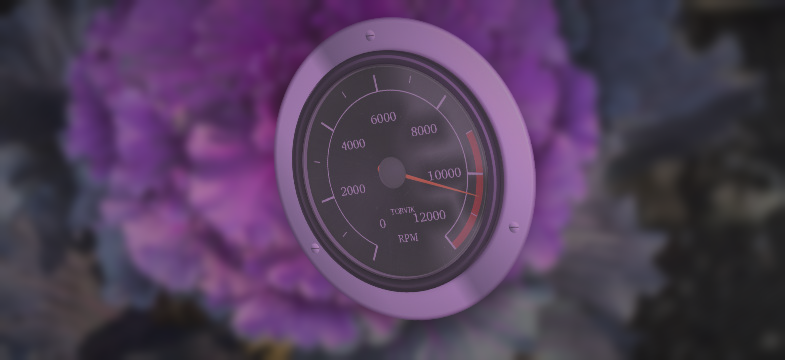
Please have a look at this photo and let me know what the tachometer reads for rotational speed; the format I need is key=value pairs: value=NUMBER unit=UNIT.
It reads value=10500 unit=rpm
